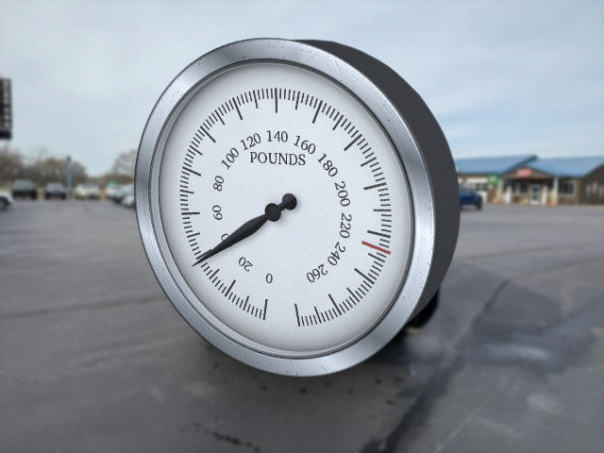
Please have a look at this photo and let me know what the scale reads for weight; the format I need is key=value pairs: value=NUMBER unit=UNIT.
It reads value=38 unit=lb
